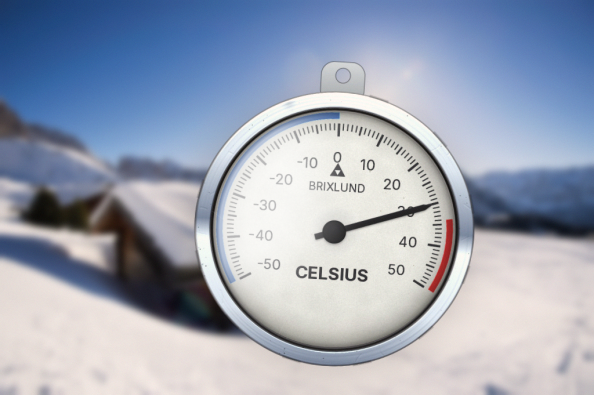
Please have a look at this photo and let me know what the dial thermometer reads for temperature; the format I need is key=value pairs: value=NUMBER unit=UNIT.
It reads value=30 unit=°C
